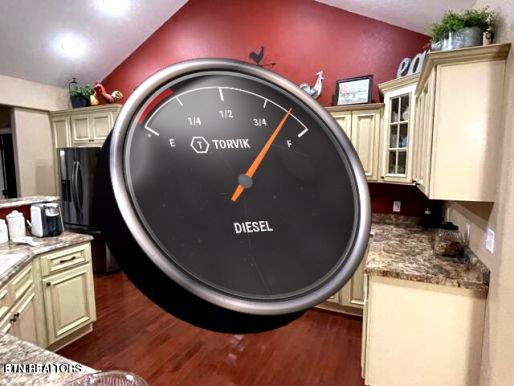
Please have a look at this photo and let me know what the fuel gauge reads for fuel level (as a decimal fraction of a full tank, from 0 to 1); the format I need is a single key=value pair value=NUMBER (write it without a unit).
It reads value=0.875
